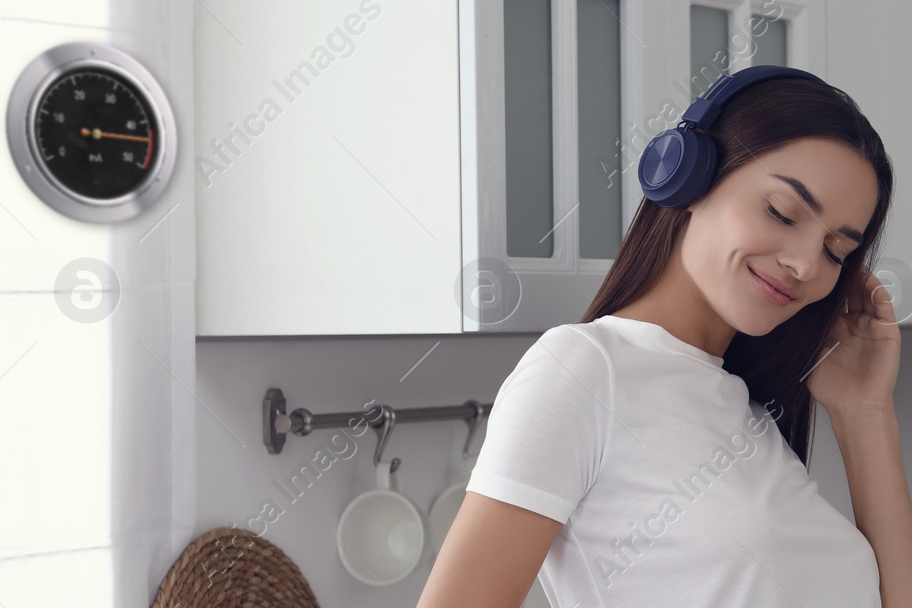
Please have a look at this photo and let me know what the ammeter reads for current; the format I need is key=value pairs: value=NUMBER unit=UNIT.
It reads value=44 unit=mA
